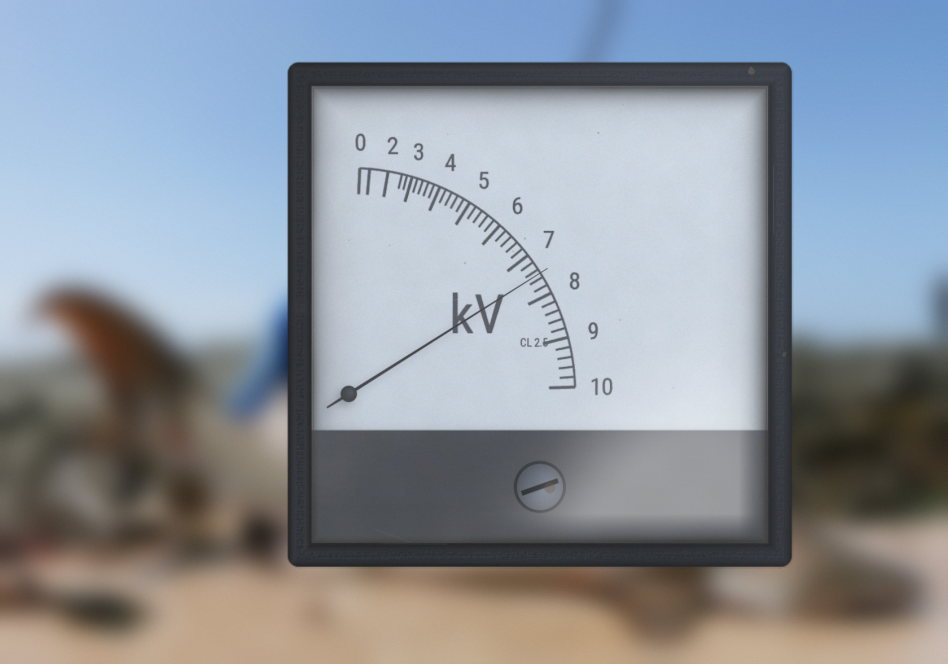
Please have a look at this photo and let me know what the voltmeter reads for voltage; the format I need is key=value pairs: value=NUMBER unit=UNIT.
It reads value=7.5 unit=kV
